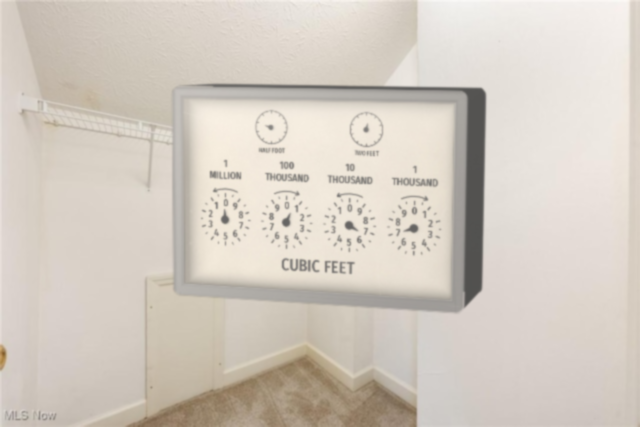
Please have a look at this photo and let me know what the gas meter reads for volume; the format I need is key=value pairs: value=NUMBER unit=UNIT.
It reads value=6700 unit=ft³
